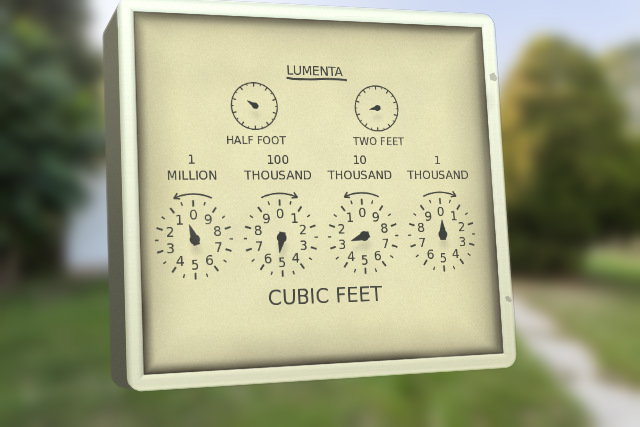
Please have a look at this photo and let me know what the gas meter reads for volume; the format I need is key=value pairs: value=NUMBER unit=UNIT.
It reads value=53000 unit=ft³
